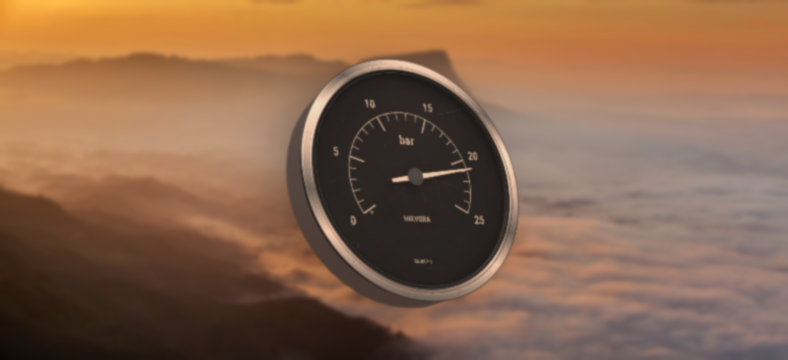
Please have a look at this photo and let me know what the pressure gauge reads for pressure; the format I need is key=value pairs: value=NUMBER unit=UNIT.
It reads value=21 unit=bar
